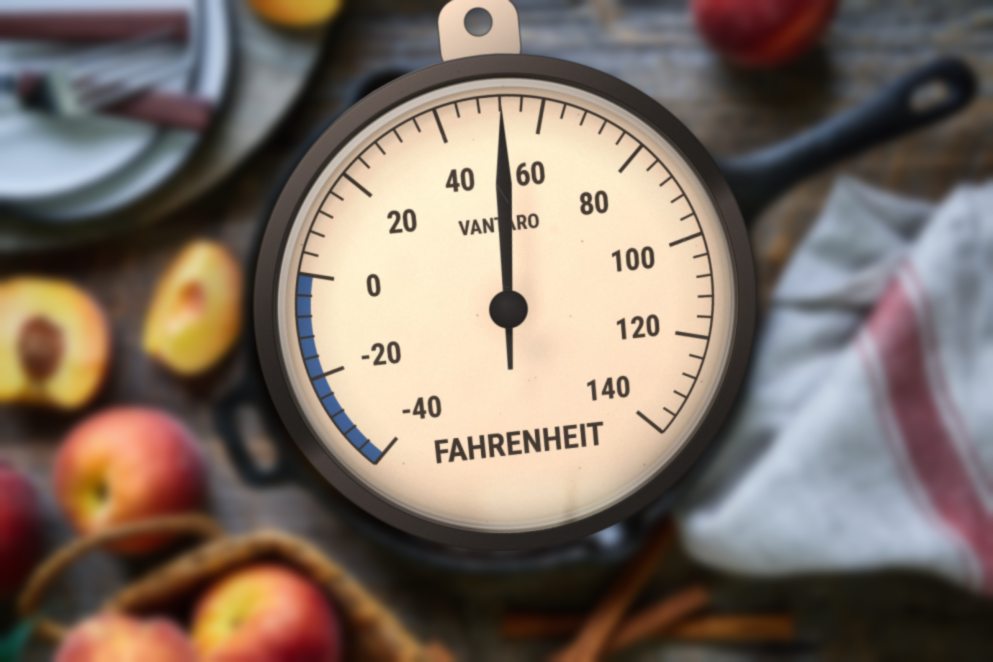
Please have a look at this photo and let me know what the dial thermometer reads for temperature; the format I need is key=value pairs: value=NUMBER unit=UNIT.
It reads value=52 unit=°F
